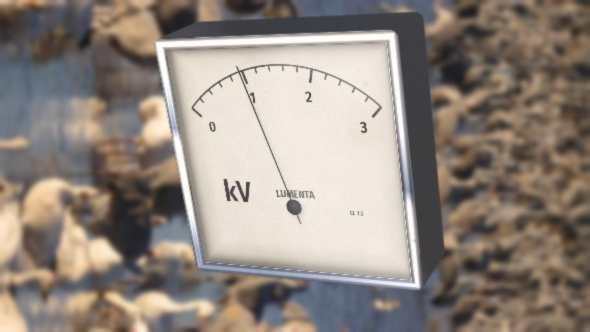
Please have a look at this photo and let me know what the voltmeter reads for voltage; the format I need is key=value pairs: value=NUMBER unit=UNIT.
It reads value=1 unit=kV
